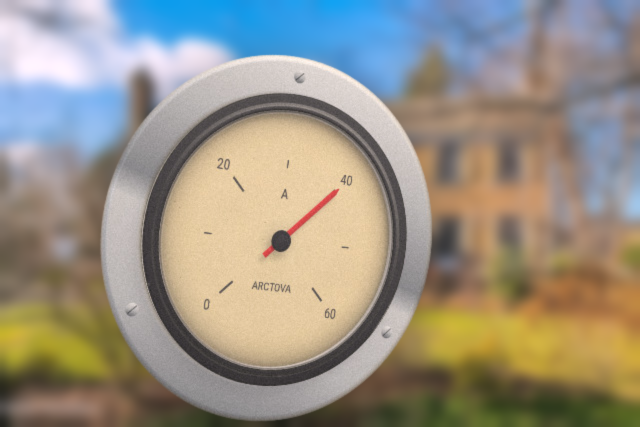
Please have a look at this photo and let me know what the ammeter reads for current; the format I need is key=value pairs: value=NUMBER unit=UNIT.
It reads value=40 unit=A
